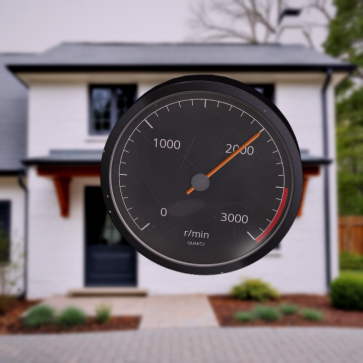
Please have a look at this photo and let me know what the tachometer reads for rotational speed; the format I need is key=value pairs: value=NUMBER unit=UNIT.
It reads value=2000 unit=rpm
